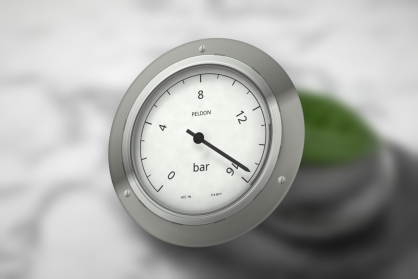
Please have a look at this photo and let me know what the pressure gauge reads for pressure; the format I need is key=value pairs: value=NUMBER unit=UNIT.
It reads value=15.5 unit=bar
